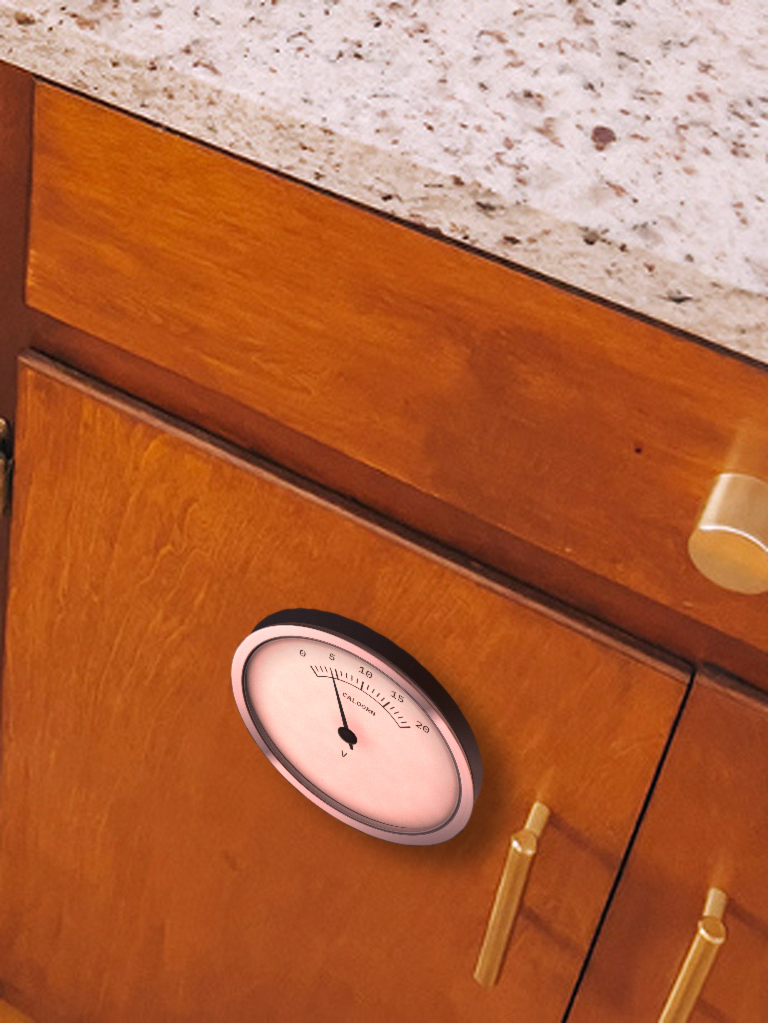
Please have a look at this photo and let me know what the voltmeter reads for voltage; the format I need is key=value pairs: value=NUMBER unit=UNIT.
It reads value=5 unit=V
